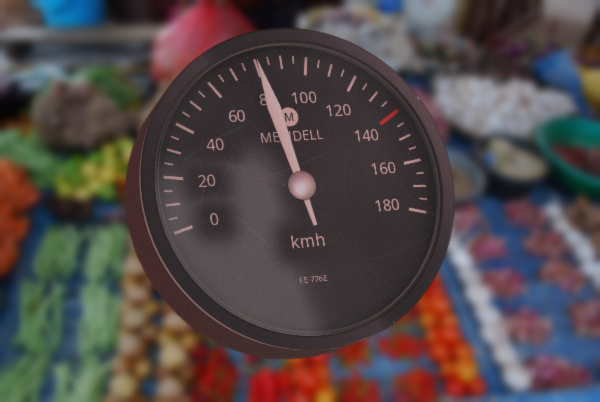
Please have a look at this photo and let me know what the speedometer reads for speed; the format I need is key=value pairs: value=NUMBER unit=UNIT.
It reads value=80 unit=km/h
